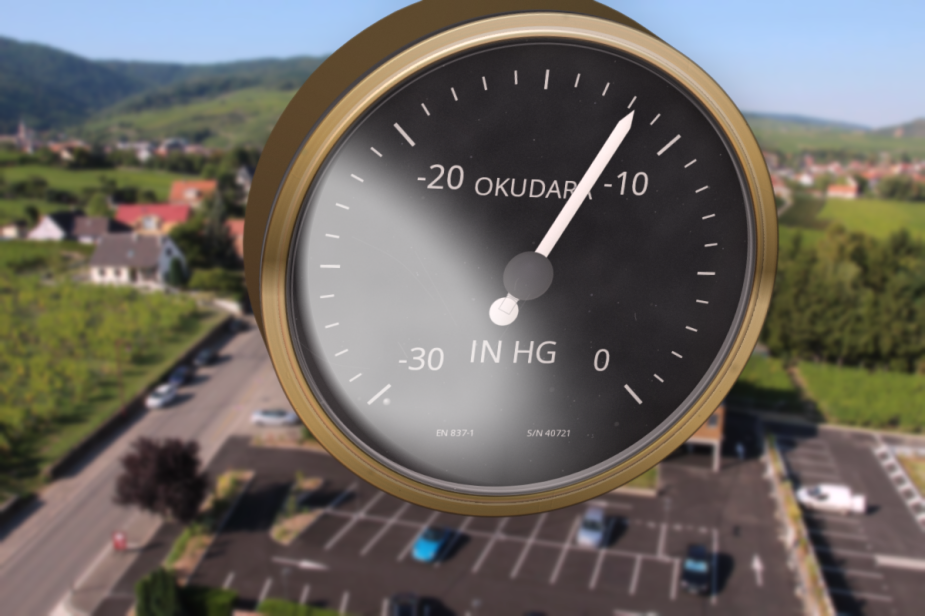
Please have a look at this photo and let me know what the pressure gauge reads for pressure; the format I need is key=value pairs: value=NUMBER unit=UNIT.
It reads value=-12 unit=inHg
